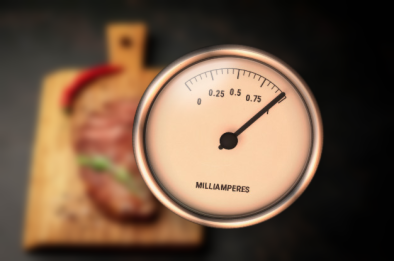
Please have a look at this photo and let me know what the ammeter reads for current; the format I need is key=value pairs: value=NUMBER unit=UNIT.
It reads value=0.95 unit=mA
